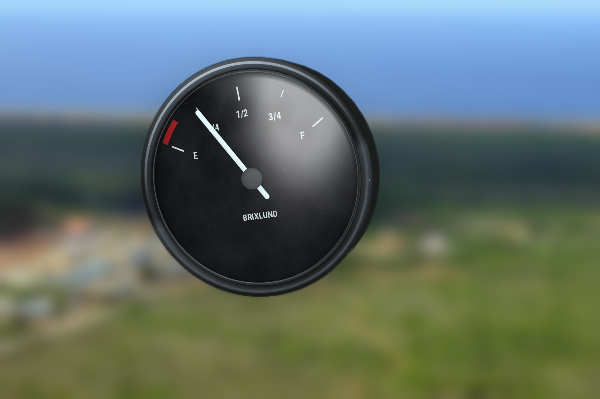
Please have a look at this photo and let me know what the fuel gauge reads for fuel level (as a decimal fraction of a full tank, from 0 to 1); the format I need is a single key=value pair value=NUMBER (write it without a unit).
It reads value=0.25
